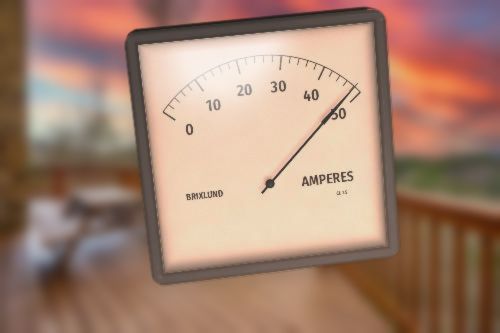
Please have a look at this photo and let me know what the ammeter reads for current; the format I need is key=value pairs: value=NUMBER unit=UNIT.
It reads value=48 unit=A
